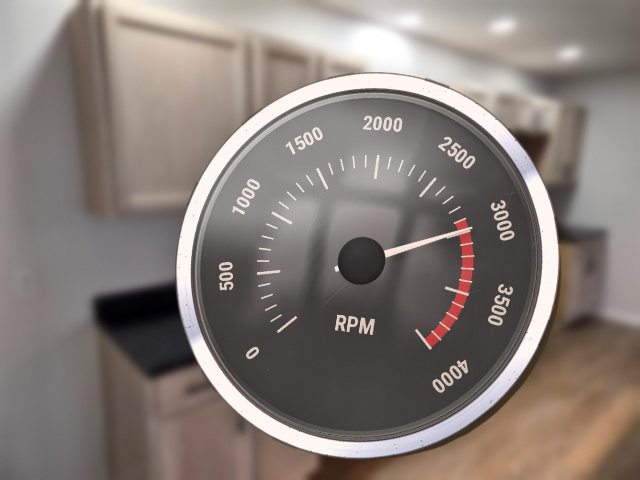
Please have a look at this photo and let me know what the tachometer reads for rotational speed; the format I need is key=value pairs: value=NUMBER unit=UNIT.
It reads value=3000 unit=rpm
